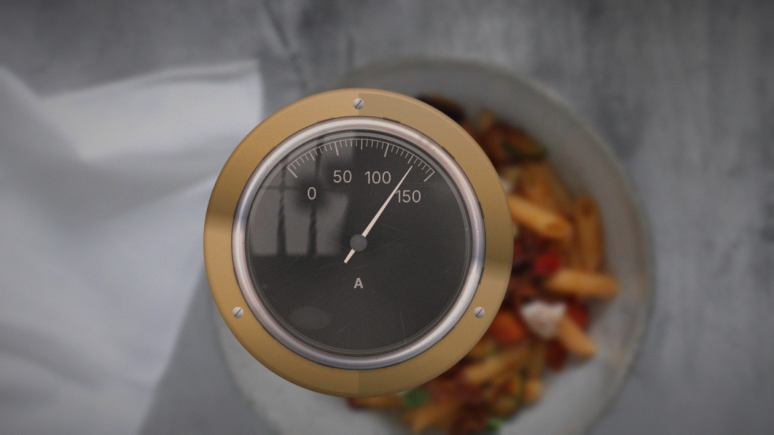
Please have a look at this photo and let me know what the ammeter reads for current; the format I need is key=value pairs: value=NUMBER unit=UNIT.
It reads value=130 unit=A
